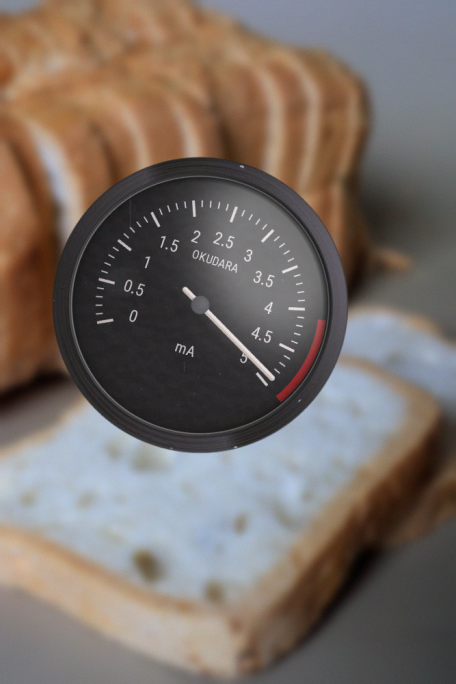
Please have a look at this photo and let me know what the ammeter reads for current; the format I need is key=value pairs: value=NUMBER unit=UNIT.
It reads value=4.9 unit=mA
